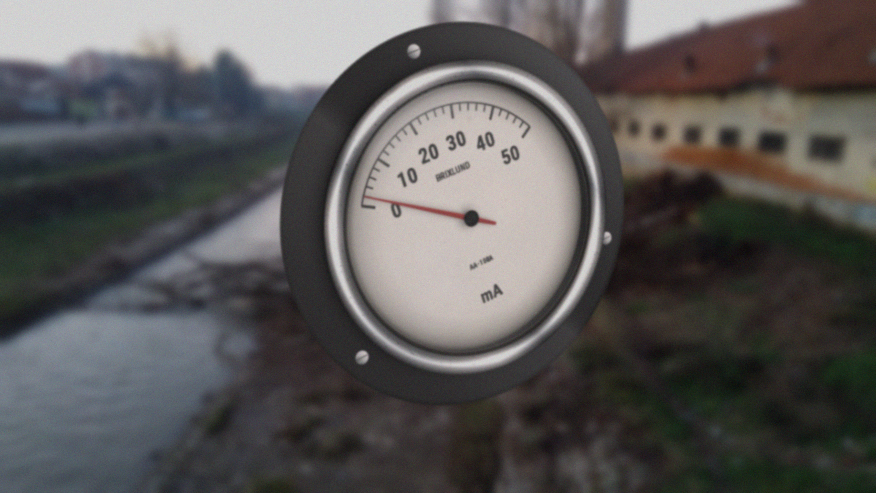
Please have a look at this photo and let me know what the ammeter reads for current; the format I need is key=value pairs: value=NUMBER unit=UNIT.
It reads value=2 unit=mA
